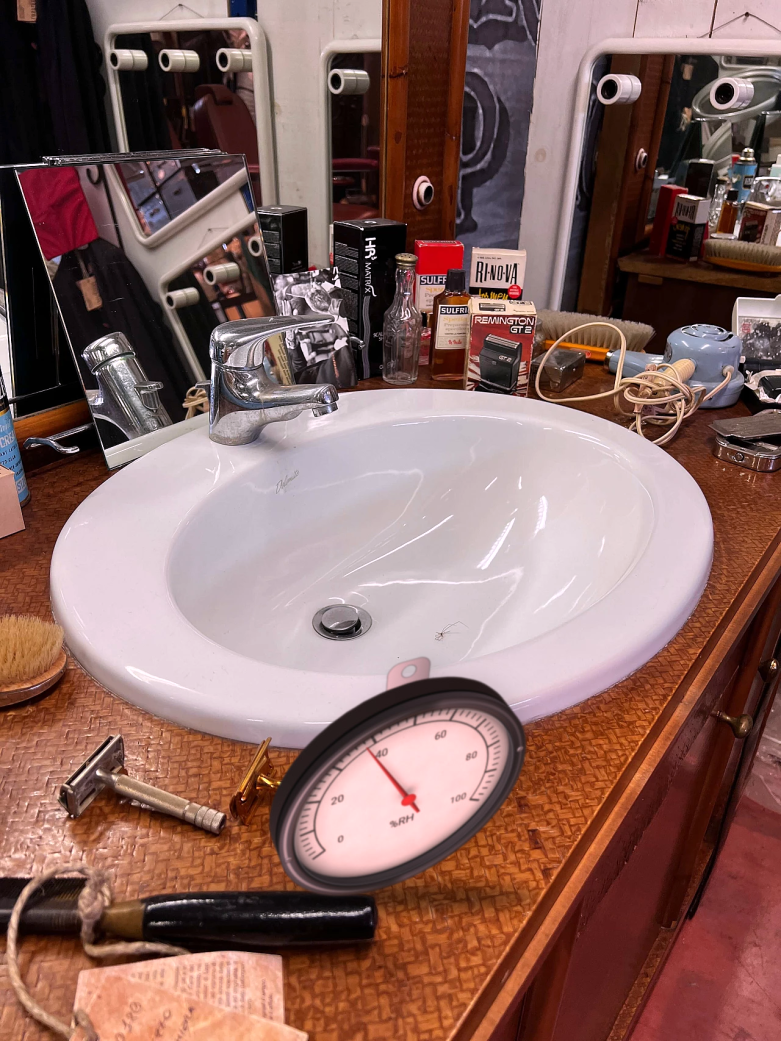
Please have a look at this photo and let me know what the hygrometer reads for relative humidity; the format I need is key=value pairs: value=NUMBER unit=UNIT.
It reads value=38 unit=%
